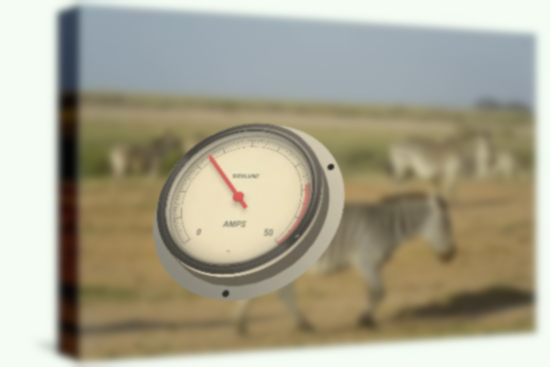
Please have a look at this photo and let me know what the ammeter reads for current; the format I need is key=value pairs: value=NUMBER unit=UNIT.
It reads value=17.5 unit=A
